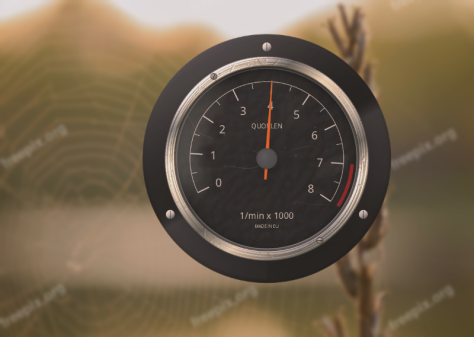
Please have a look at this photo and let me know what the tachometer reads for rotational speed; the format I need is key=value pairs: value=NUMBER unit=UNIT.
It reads value=4000 unit=rpm
